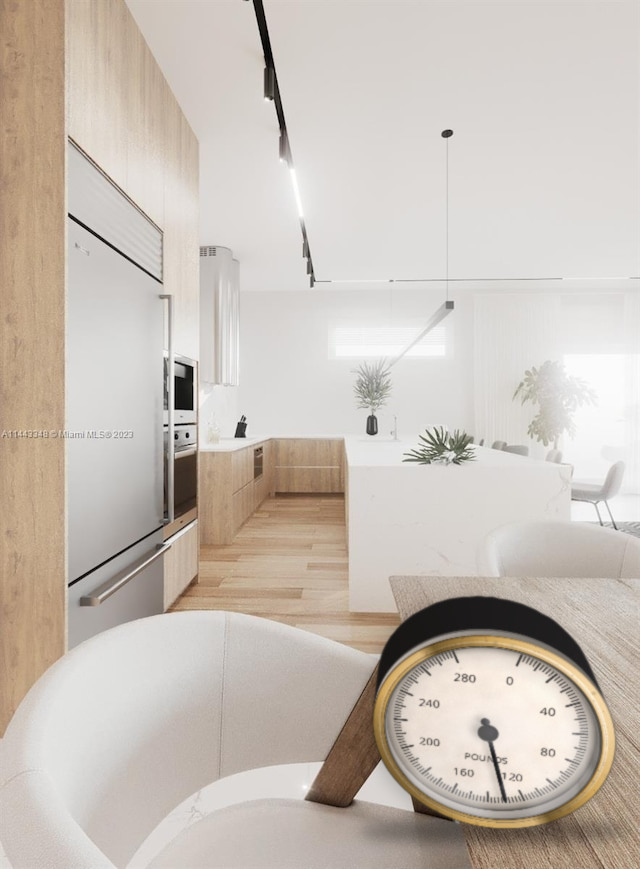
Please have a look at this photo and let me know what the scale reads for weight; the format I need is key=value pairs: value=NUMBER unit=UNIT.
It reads value=130 unit=lb
